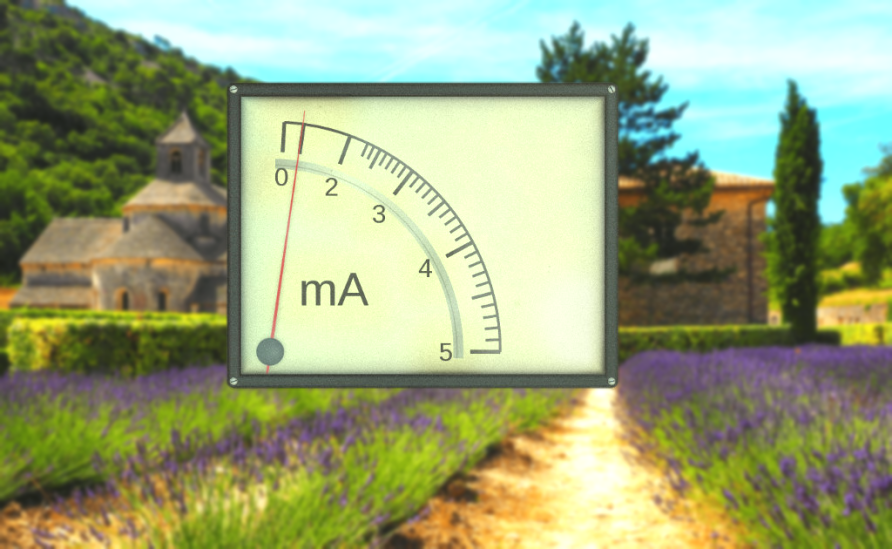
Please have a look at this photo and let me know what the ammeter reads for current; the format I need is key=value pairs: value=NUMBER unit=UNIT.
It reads value=1 unit=mA
